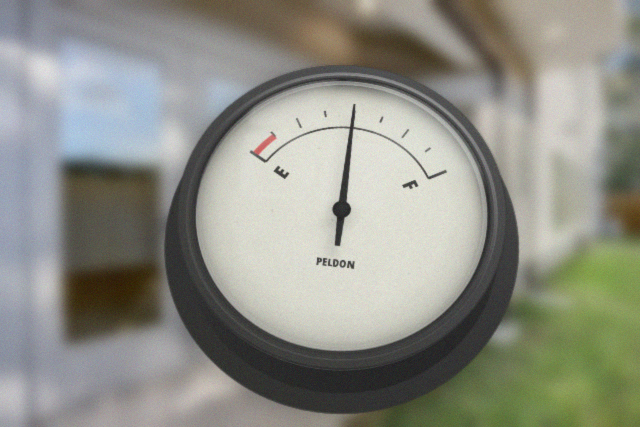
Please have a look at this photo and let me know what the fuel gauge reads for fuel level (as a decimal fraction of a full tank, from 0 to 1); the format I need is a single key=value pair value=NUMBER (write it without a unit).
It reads value=0.5
